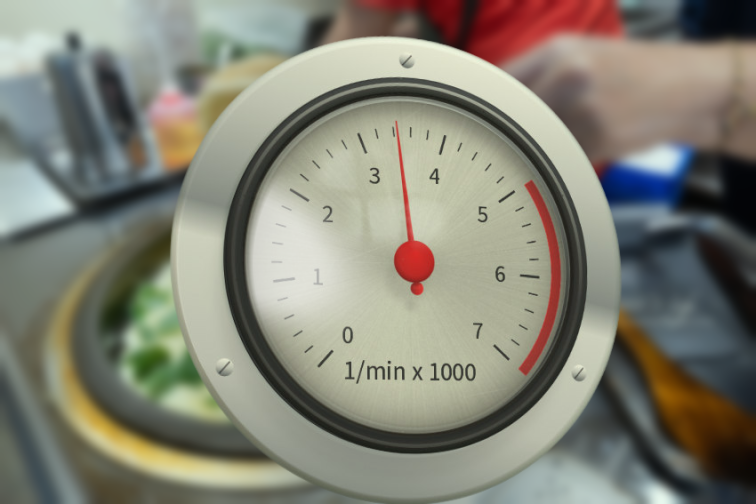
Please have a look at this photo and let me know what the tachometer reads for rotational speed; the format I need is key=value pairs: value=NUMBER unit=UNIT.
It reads value=3400 unit=rpm
